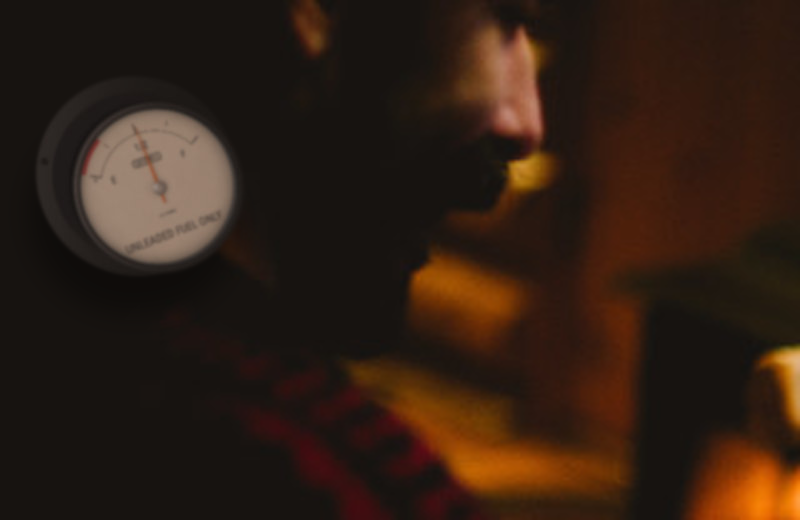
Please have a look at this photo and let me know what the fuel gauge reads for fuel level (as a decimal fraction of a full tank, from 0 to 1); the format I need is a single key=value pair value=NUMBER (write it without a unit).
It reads value=0.5
